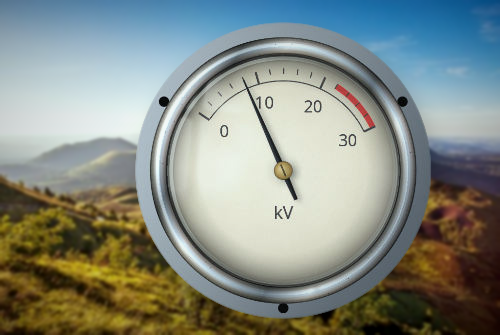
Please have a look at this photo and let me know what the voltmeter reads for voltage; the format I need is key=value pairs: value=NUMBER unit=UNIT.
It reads value=8 unit=kV
